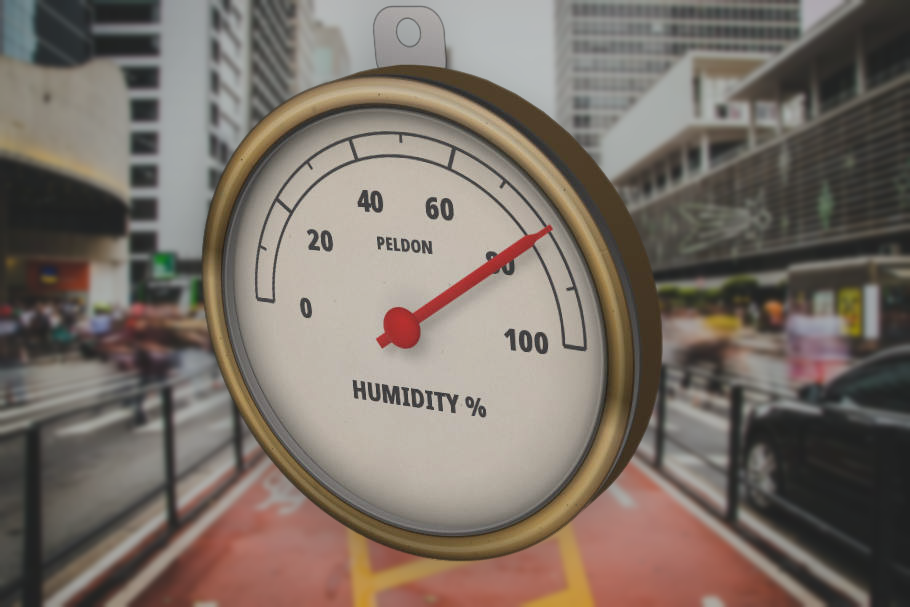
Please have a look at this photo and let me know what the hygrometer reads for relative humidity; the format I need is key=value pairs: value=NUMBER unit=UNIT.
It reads value=80 unit=%
